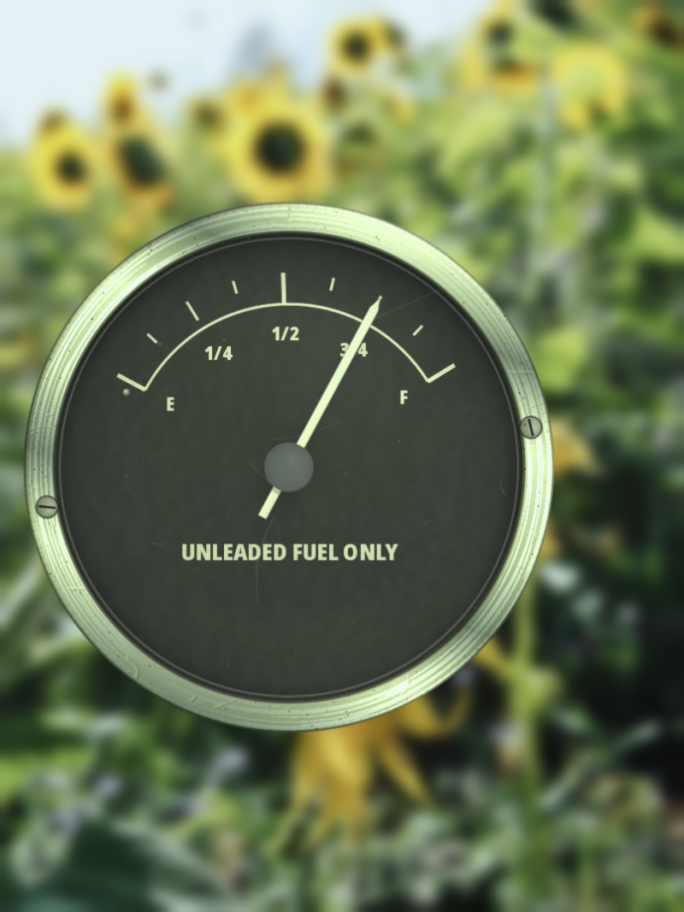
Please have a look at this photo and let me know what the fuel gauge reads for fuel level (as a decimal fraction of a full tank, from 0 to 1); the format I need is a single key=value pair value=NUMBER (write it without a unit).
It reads value=0.75
